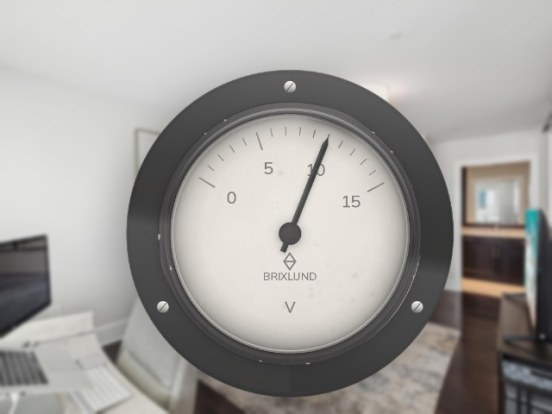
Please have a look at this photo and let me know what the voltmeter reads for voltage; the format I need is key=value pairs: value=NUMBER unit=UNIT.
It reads value=10 unit=V
